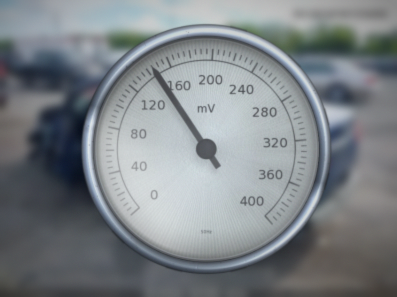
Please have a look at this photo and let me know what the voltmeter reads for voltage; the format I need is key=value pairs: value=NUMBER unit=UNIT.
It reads value=145 unit=mV
